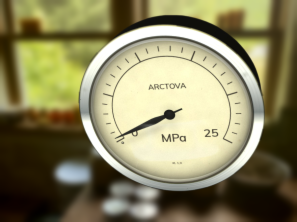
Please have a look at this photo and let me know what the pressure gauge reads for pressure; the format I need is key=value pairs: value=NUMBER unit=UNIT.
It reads value=0.5 unit=MPa
